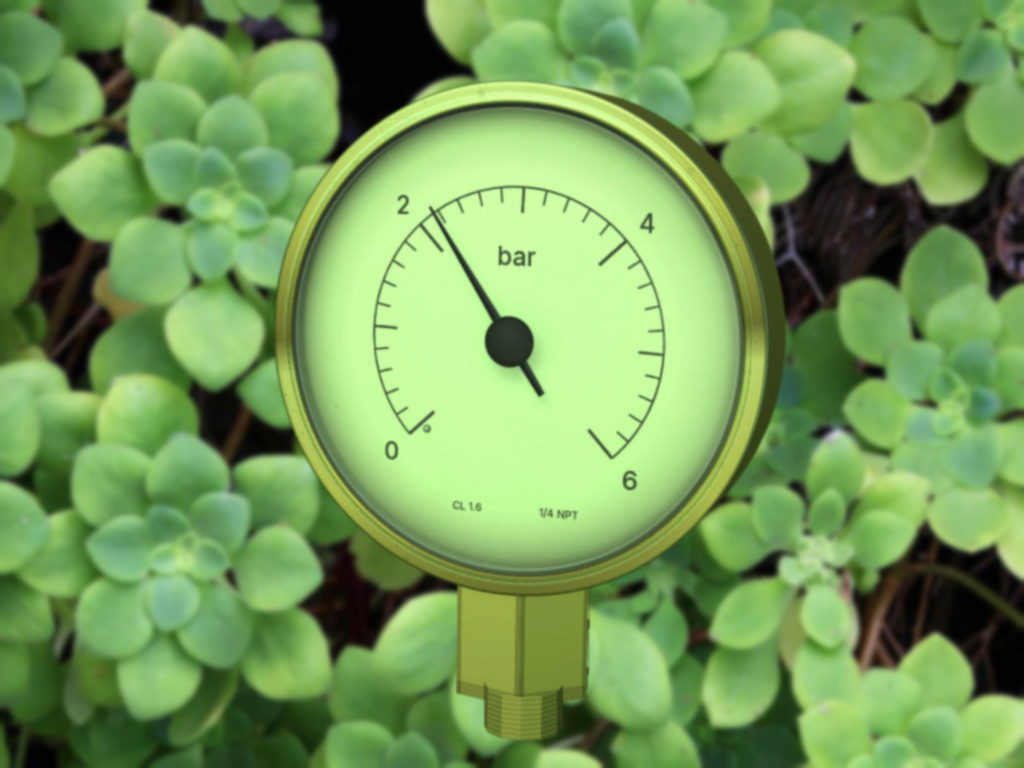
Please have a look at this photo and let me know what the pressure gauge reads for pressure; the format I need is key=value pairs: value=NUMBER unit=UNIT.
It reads value=2.2 unit=bar
